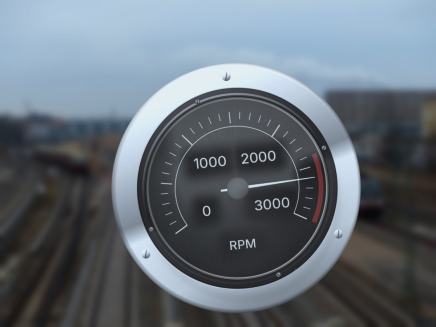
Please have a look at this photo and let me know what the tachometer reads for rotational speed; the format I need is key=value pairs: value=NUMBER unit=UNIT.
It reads value=2600 unit=rpm
